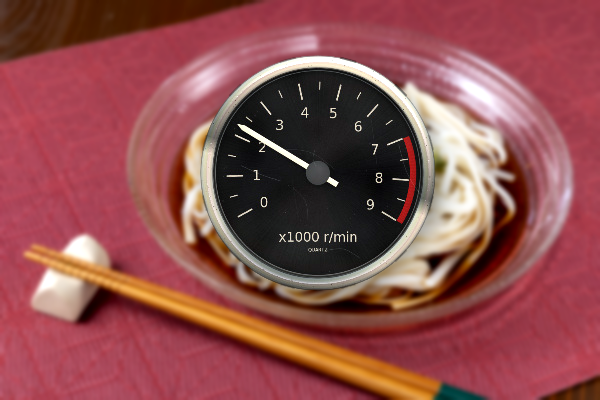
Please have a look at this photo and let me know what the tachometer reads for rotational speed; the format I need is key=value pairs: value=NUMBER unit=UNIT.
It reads value=2250 unit=rpm
